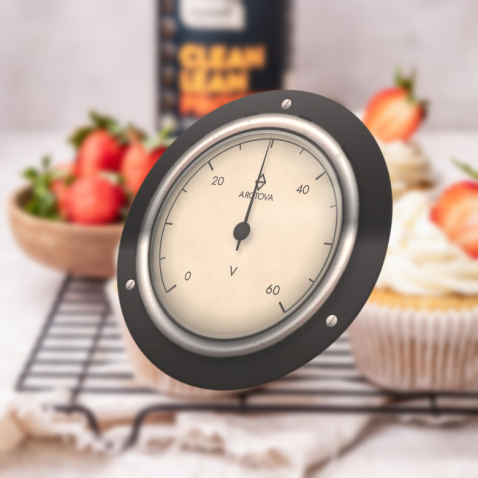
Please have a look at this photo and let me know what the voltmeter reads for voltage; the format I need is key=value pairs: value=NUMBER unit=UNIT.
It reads value=30 unit=V
